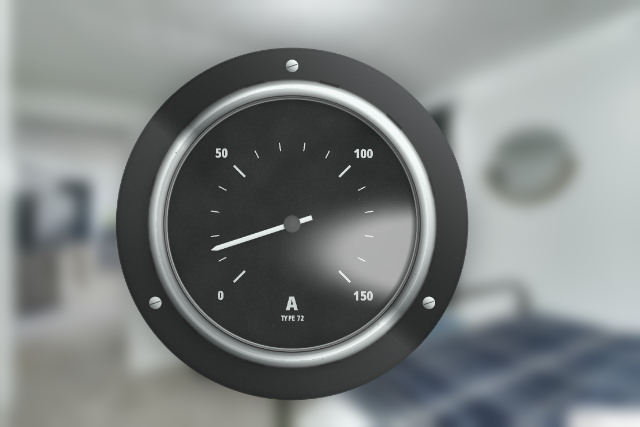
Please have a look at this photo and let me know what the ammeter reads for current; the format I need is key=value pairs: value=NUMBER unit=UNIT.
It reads value=15 unit=A
